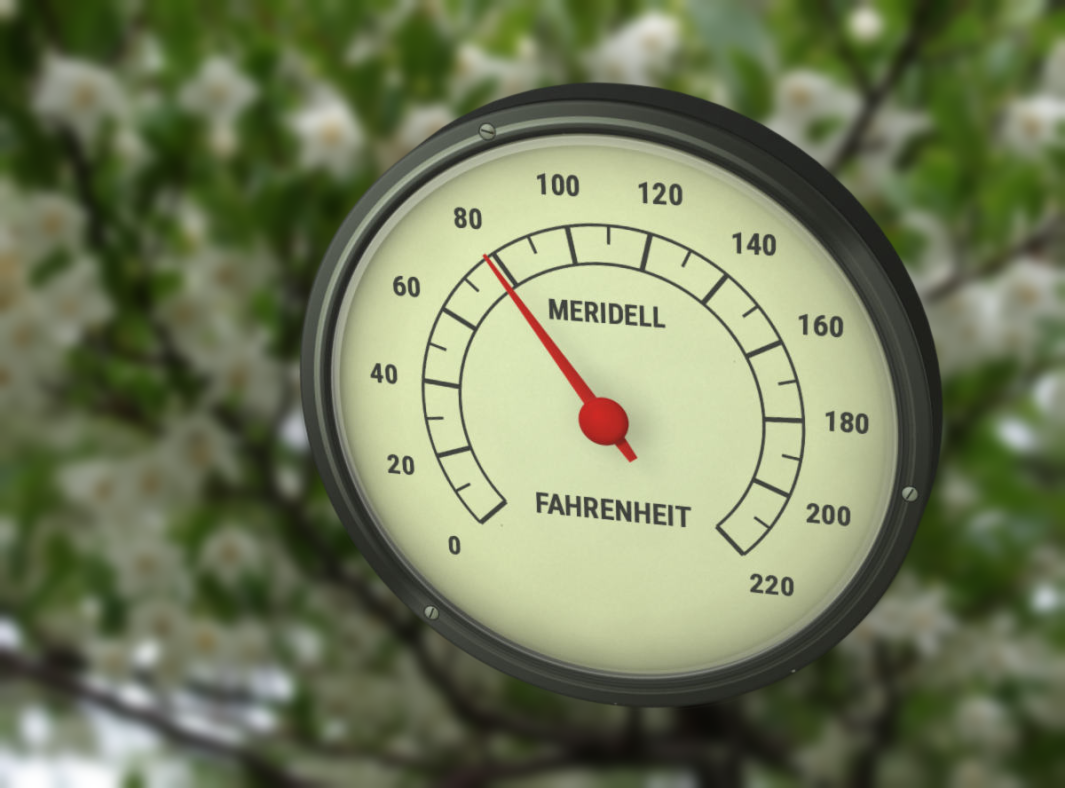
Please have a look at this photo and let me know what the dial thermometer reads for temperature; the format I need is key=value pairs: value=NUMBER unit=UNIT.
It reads value=80 unit=°F
